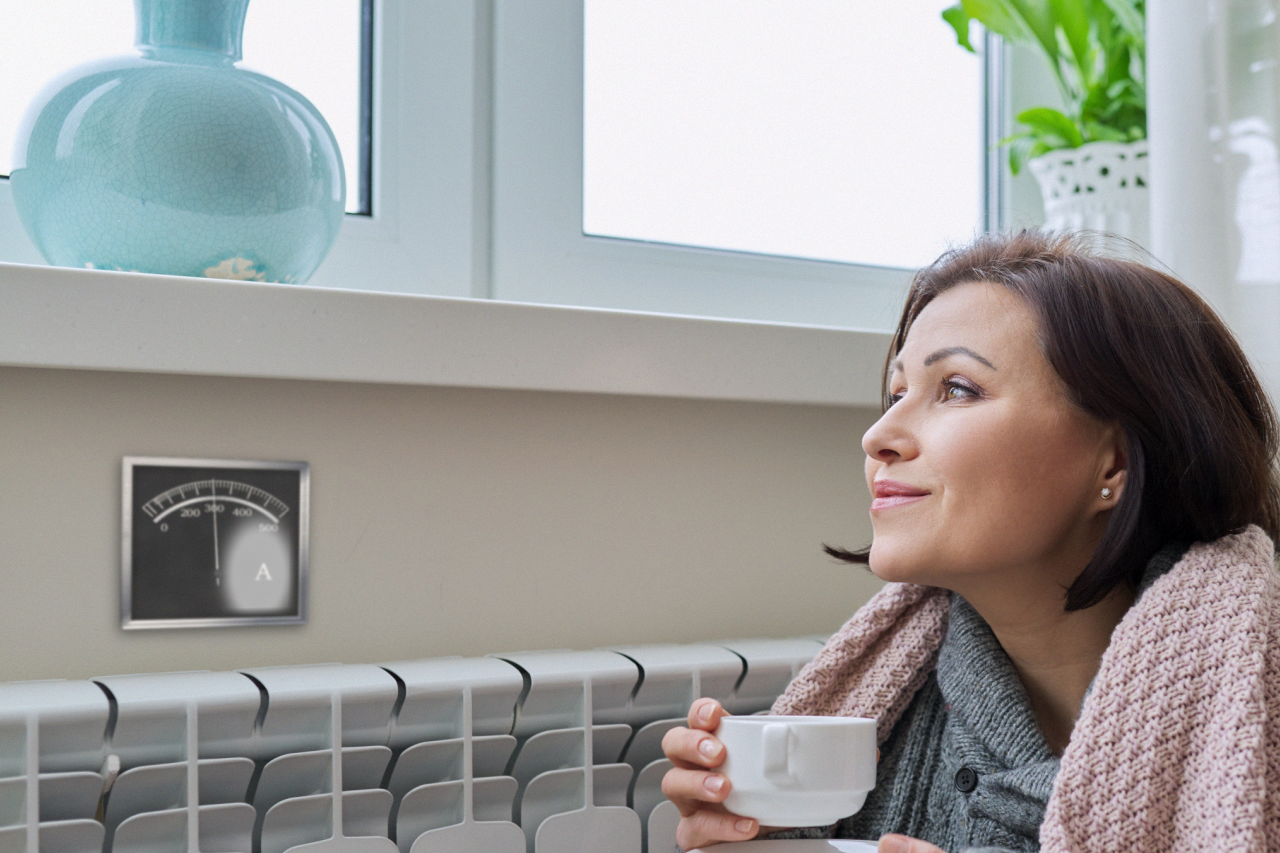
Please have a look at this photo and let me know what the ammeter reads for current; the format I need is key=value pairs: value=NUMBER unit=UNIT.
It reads value=300 unit=A
